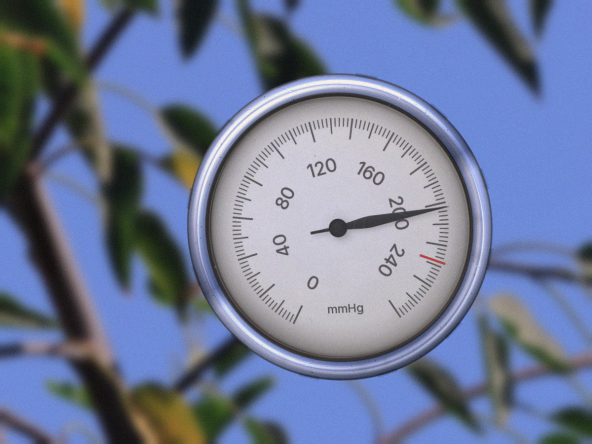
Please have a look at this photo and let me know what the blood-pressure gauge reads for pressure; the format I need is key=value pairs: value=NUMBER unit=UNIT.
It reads value=202 unit=mmHg
